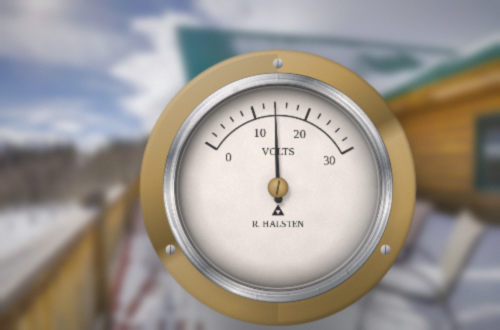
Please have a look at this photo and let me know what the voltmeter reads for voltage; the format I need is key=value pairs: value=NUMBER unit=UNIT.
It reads value=14 unit=V
